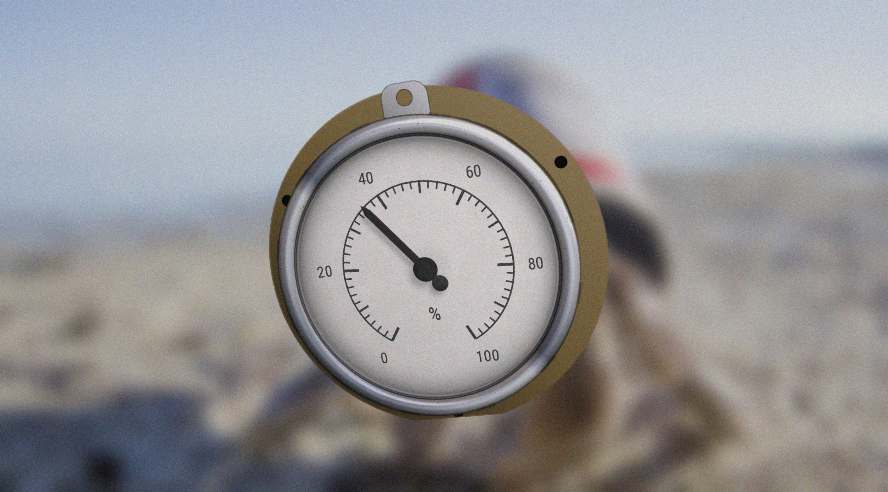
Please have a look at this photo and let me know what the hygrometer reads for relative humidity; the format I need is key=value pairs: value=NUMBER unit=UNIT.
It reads value=36 unit=%
